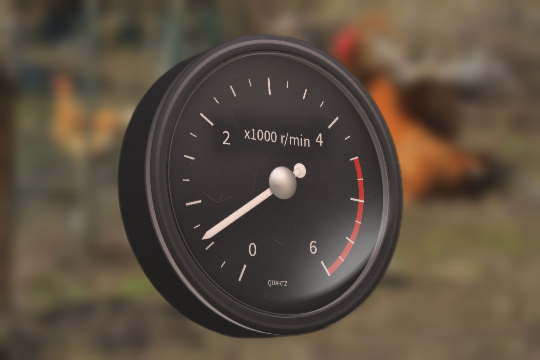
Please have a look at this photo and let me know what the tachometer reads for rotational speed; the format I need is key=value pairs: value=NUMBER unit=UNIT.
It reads value=625 unit=rpm
